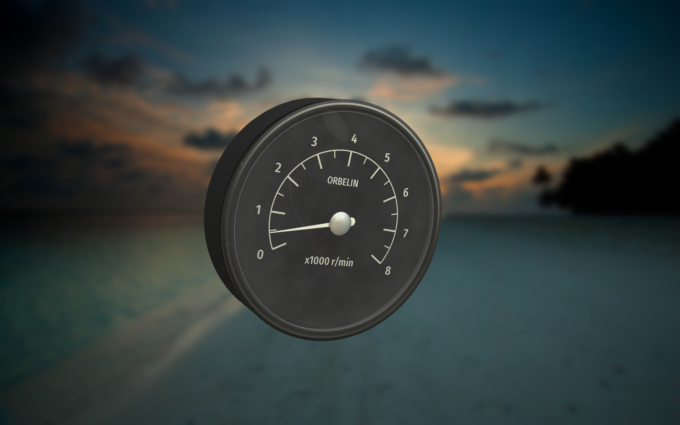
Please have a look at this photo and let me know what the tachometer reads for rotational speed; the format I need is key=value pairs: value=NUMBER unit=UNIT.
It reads value=500 unit=rpm
